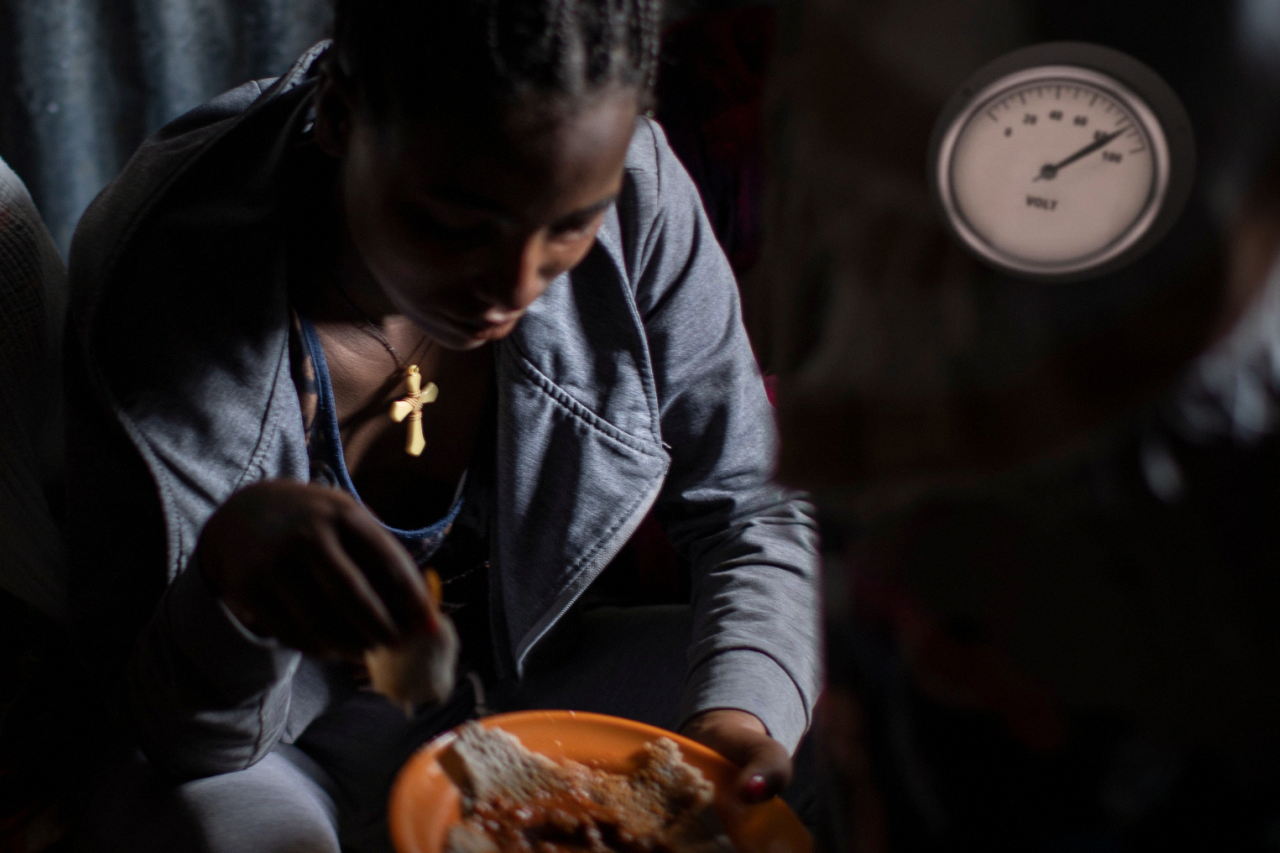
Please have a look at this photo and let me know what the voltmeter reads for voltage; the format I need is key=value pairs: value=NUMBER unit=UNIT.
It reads value=85 unit=V
